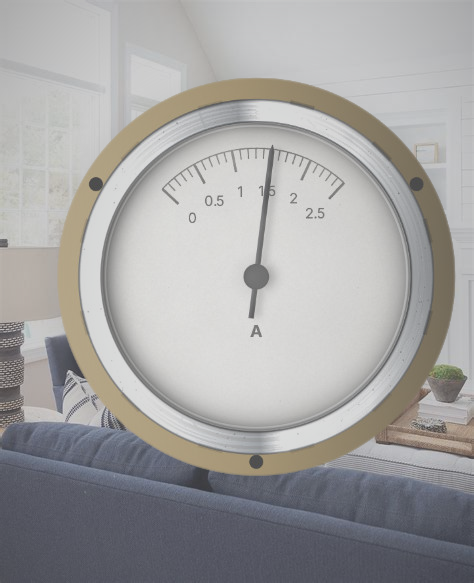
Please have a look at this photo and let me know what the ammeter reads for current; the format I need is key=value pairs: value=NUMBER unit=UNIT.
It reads value=1.5 unit=A
